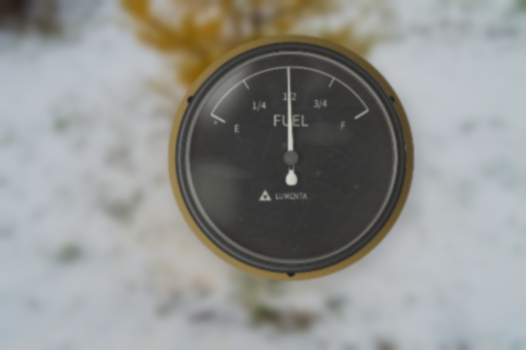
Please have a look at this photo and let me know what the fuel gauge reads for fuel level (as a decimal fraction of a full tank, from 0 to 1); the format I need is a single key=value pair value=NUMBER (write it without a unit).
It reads value=0.5
